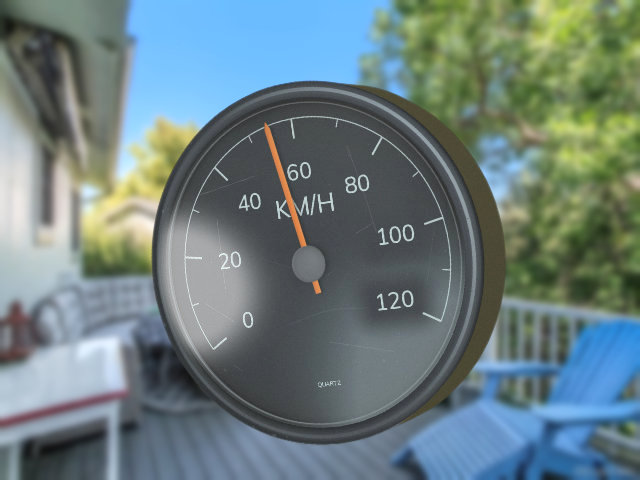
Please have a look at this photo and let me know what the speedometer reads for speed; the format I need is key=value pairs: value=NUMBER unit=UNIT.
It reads value=55 unit=km/h
